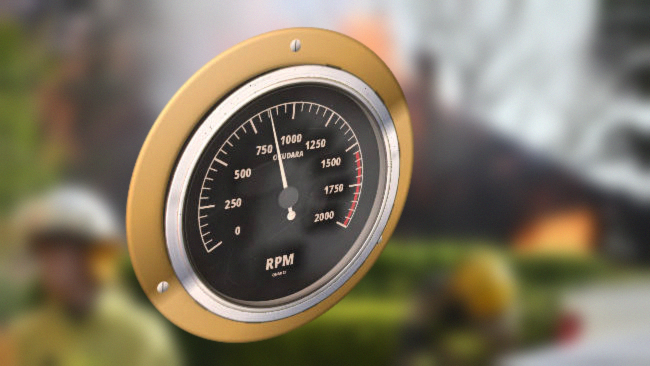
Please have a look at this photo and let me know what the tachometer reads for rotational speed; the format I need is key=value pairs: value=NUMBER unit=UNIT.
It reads value=850 unit=rpm
